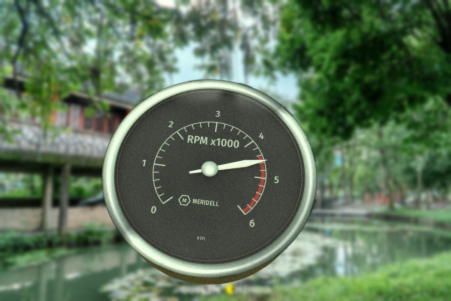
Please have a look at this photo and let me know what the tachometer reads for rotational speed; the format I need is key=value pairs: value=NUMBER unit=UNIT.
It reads value=4600 unit=rpm
